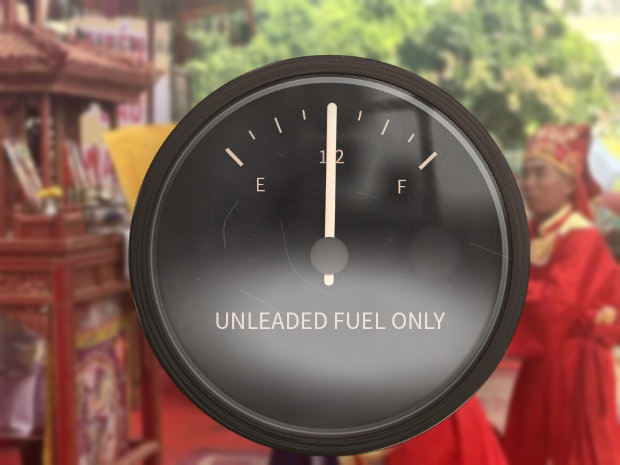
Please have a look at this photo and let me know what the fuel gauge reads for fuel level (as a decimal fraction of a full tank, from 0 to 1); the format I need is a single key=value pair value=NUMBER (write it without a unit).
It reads value=0.5
